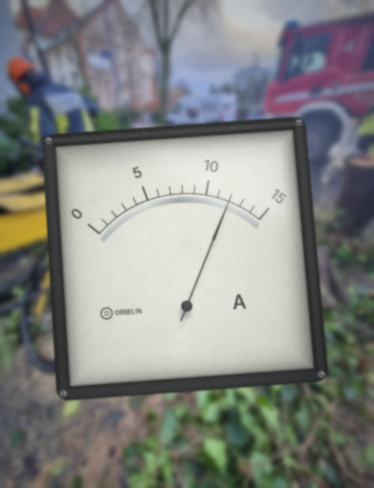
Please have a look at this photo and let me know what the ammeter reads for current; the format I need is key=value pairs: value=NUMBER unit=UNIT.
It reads value=12 unit=A
